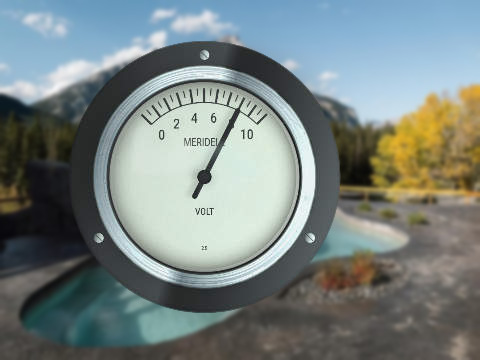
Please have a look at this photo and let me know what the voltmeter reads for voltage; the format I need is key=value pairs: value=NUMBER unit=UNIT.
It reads value=8 unit=V
